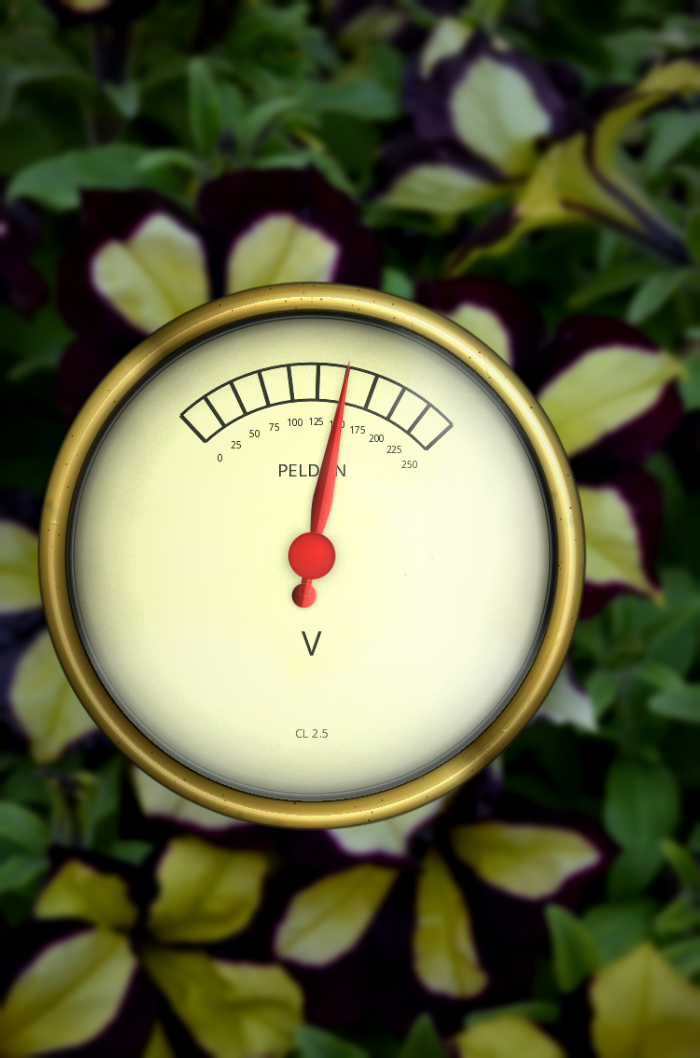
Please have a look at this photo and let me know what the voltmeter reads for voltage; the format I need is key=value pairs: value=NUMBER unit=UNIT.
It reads value=150 unit=V
